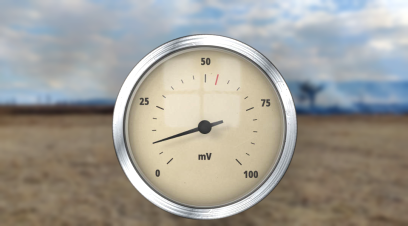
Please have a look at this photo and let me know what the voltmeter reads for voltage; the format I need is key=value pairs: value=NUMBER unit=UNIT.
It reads value=10 unit=mV
